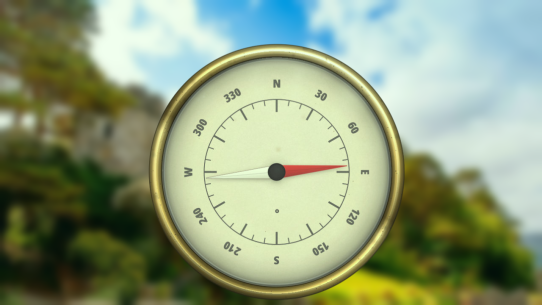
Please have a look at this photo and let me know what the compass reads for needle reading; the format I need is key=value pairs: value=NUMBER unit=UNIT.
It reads value=85 unit=°
